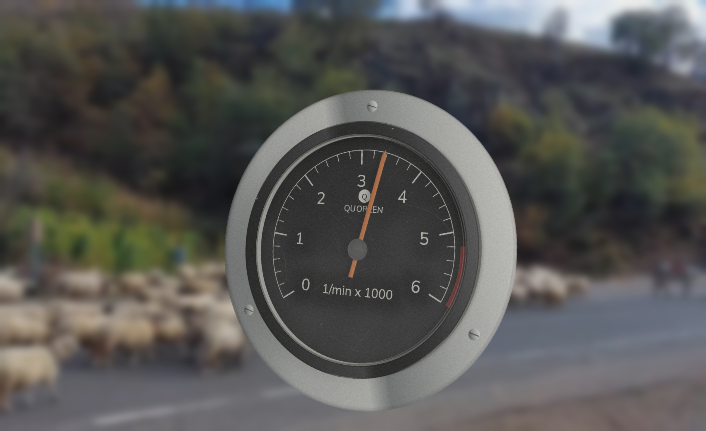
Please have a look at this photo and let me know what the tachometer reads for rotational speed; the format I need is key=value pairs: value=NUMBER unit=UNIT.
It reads value=3400 unit=rpm
